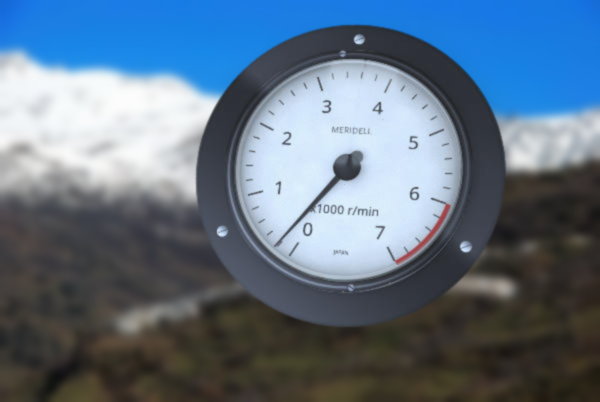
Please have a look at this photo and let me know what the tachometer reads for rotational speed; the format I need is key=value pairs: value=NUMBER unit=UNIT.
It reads value=200 unit=rpm
